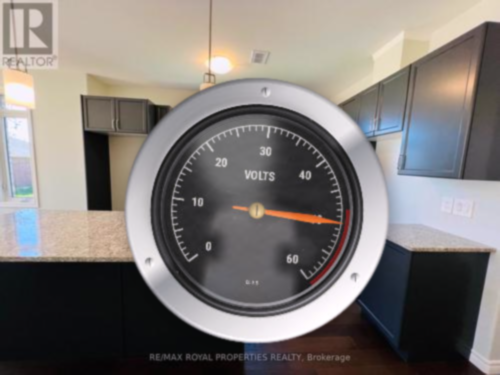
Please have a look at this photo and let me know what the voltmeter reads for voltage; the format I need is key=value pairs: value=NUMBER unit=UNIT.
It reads value=50 unit=V
